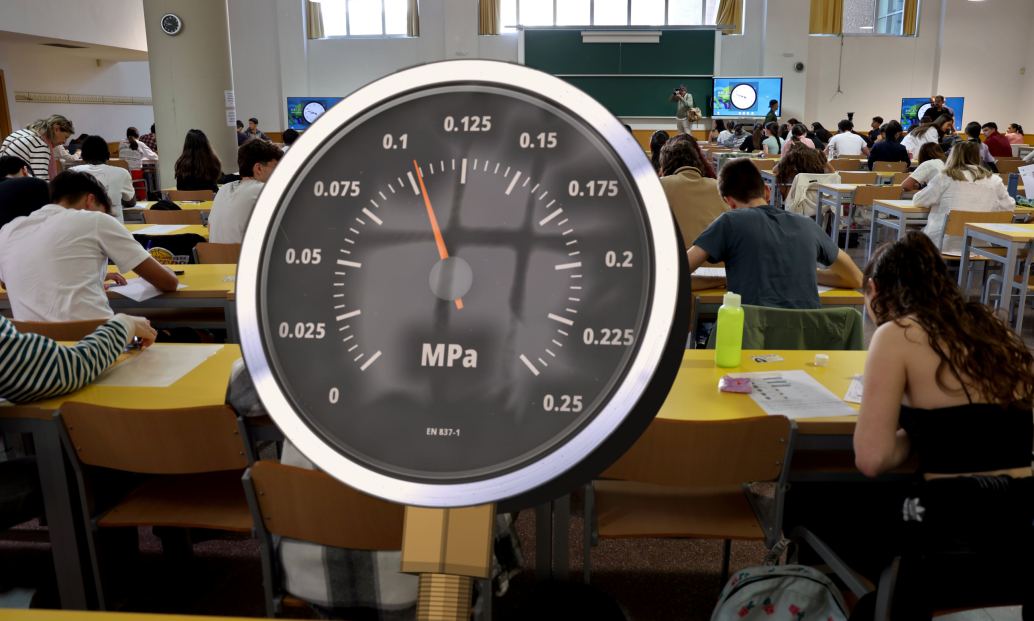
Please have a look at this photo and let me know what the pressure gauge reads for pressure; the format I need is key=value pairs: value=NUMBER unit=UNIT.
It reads value=0.105 unit=MPa
